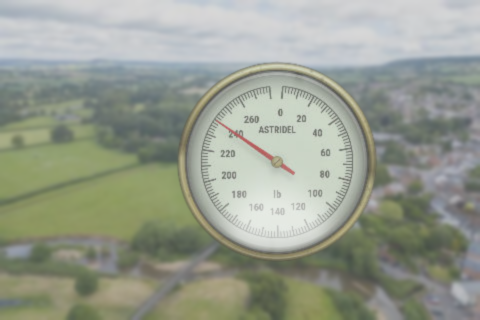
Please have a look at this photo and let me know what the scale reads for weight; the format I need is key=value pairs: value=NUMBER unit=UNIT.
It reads value=240 unit=lb
